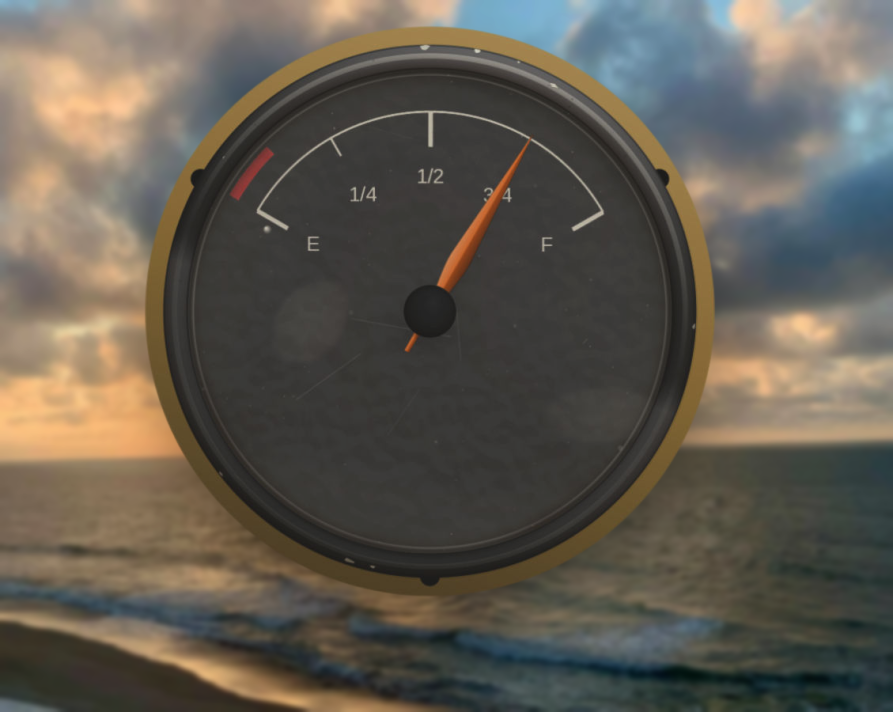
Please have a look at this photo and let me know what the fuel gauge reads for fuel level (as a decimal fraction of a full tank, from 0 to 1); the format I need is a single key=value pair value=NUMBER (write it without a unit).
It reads value=0.75
